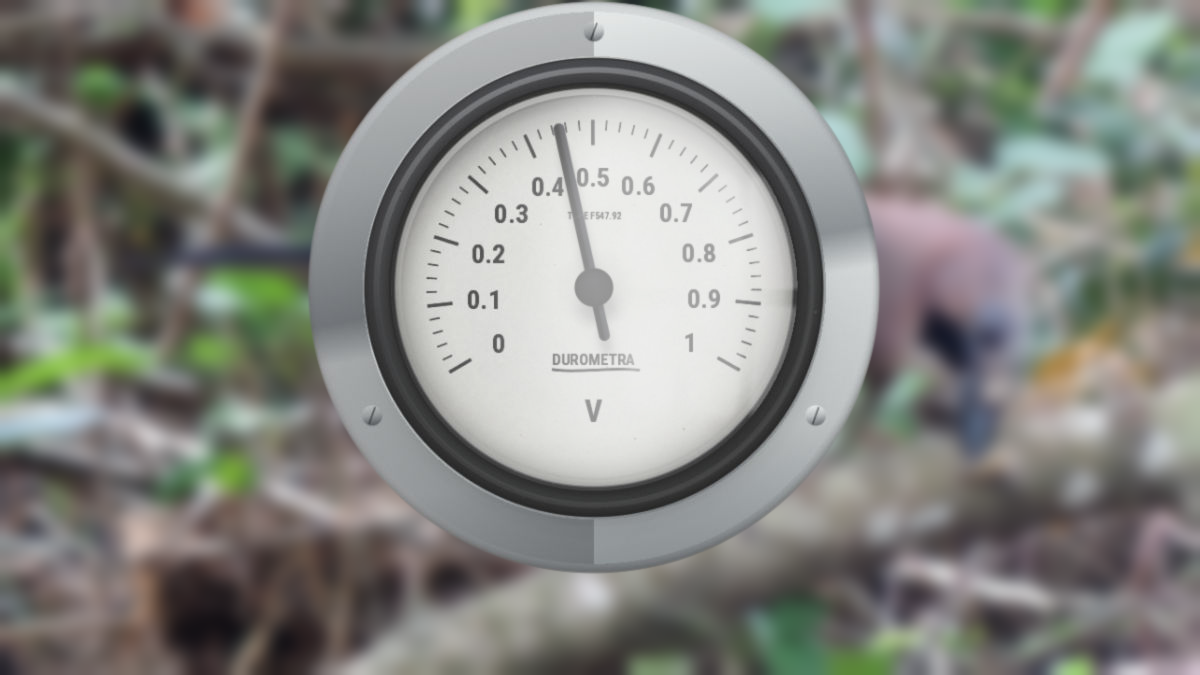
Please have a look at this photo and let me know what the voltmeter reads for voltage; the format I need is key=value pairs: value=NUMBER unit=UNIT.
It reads value=0.45 unit=V
